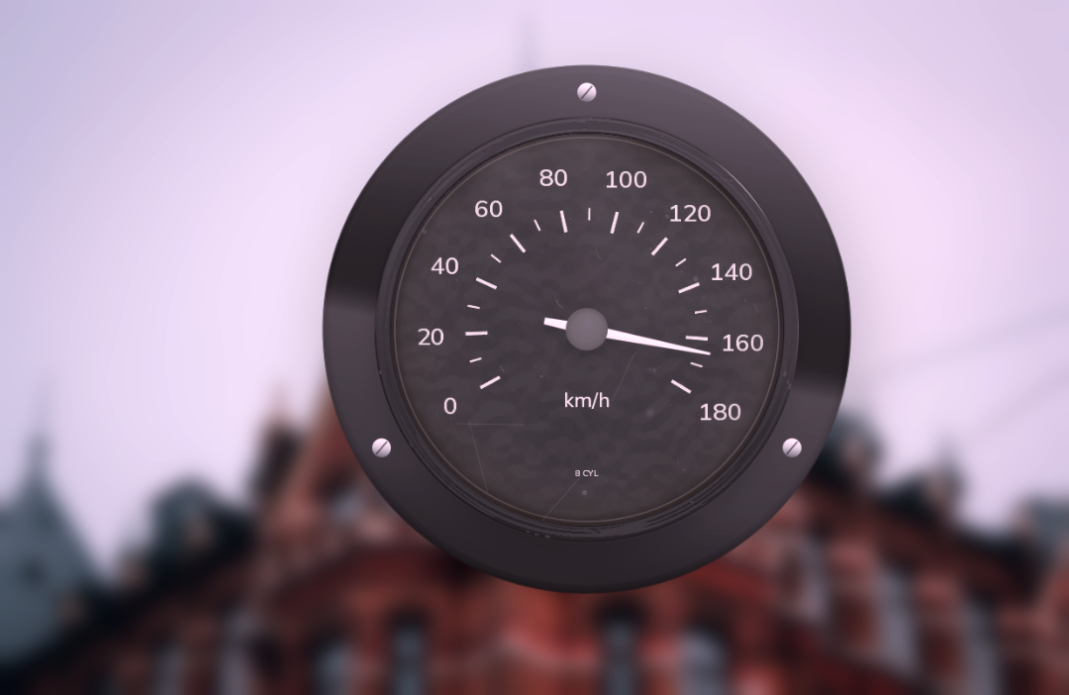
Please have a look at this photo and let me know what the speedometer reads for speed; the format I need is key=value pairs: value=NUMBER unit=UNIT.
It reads value=165 unit=km/h
